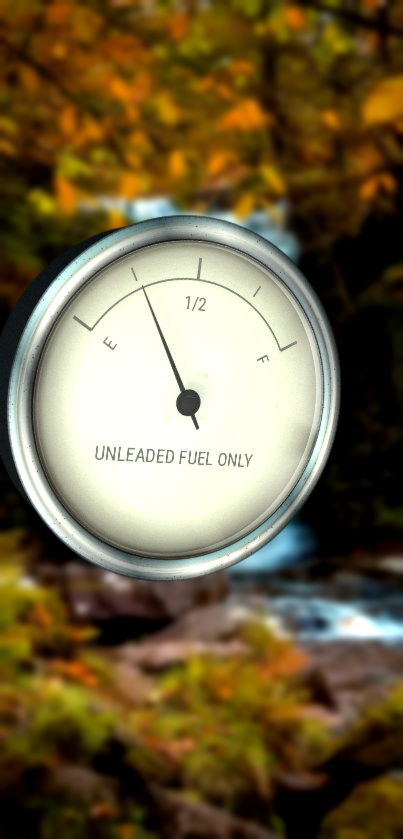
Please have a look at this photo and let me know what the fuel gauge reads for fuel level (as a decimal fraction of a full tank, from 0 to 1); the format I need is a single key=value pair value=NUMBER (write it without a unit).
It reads value=0.25
